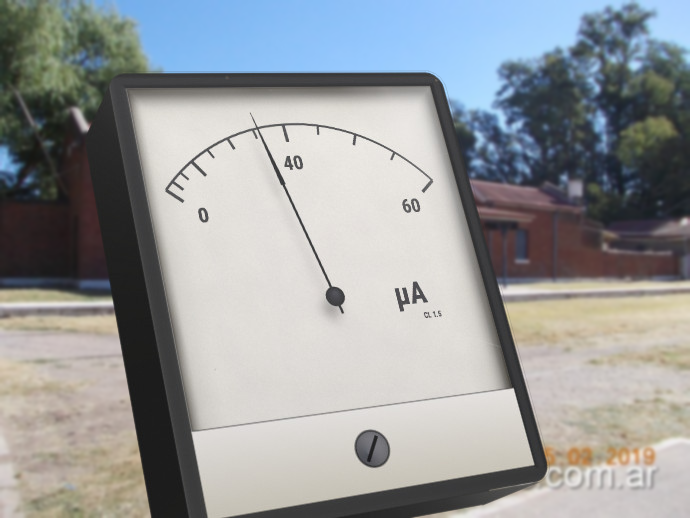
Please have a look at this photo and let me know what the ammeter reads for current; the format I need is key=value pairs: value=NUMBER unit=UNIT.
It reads value=35 unit=µA
